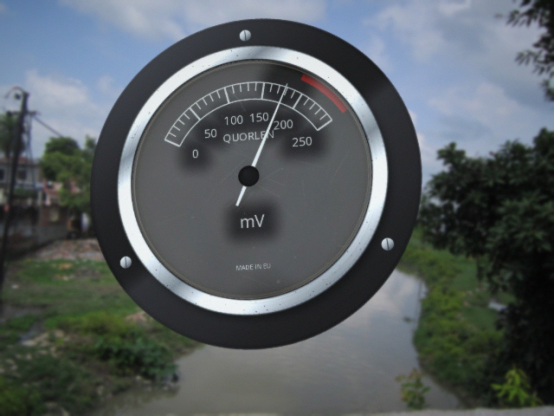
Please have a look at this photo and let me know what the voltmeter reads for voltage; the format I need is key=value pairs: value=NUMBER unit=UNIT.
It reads value=180 unit=mV
